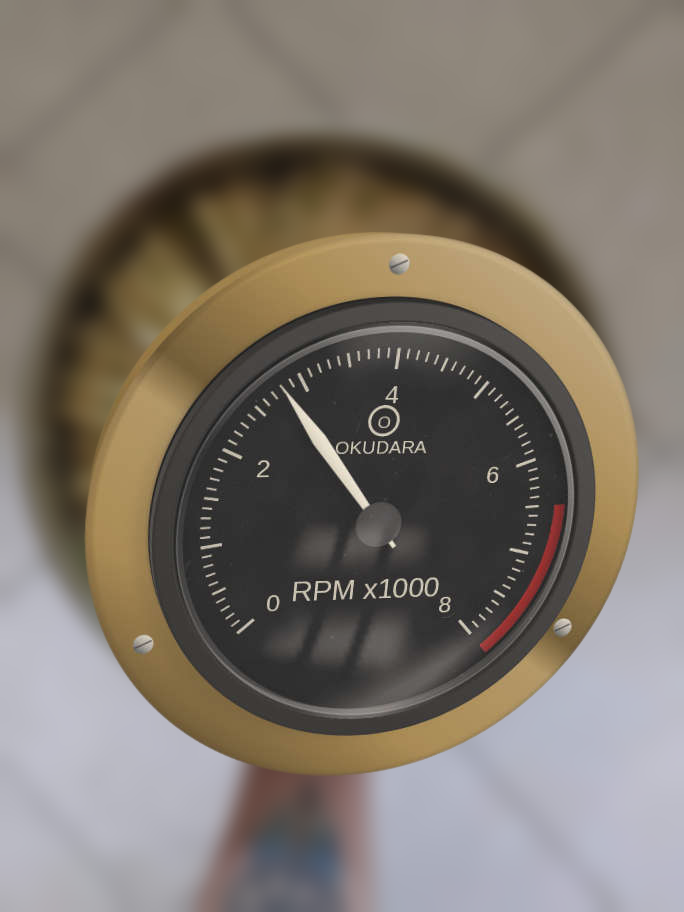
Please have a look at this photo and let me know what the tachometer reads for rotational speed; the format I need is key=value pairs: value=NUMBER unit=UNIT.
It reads value=2800 unit=rpm
